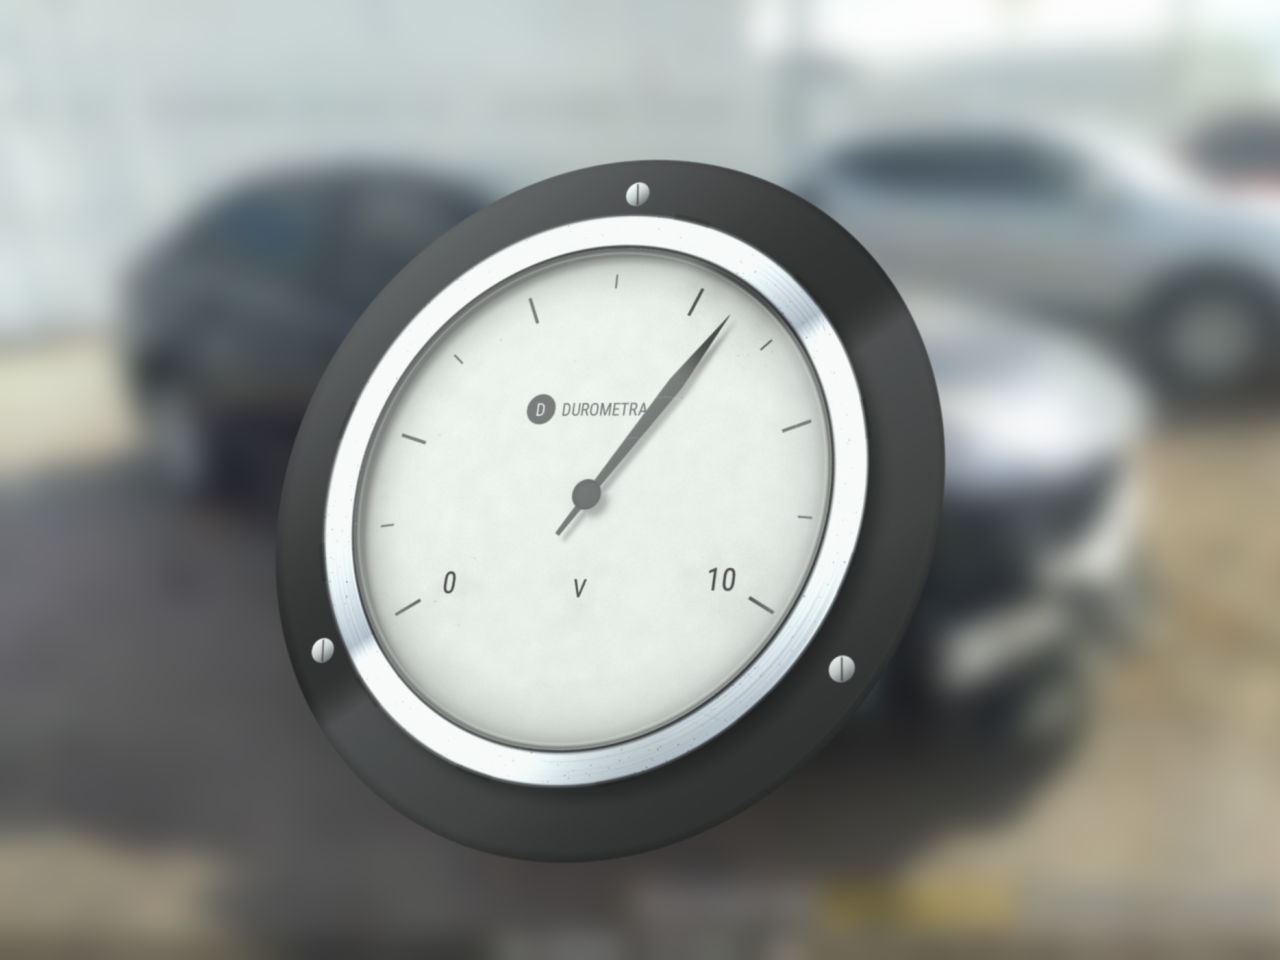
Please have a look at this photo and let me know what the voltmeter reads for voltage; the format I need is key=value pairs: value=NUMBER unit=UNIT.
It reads value=6.5 unit=V
